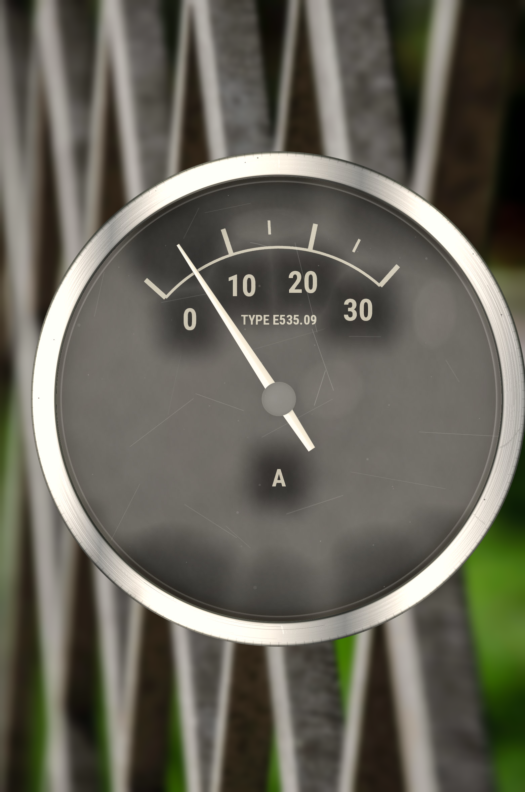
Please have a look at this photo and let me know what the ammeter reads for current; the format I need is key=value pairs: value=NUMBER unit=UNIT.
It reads value=5 unit=A
